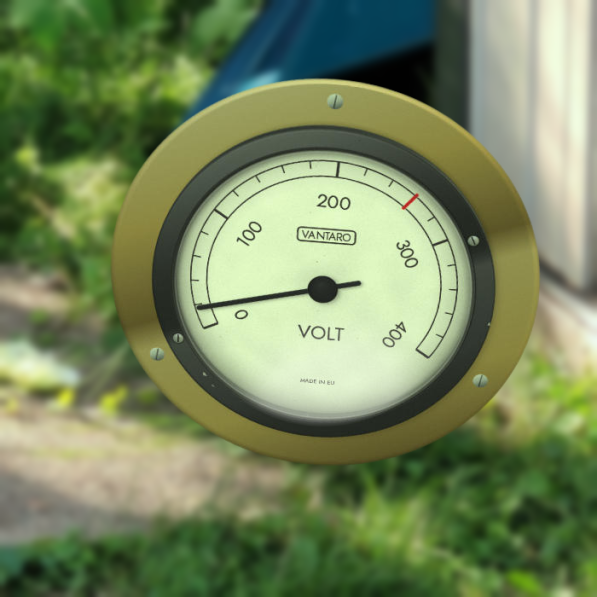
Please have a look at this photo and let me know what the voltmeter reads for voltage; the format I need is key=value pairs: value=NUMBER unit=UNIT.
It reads value=20 unit=V
